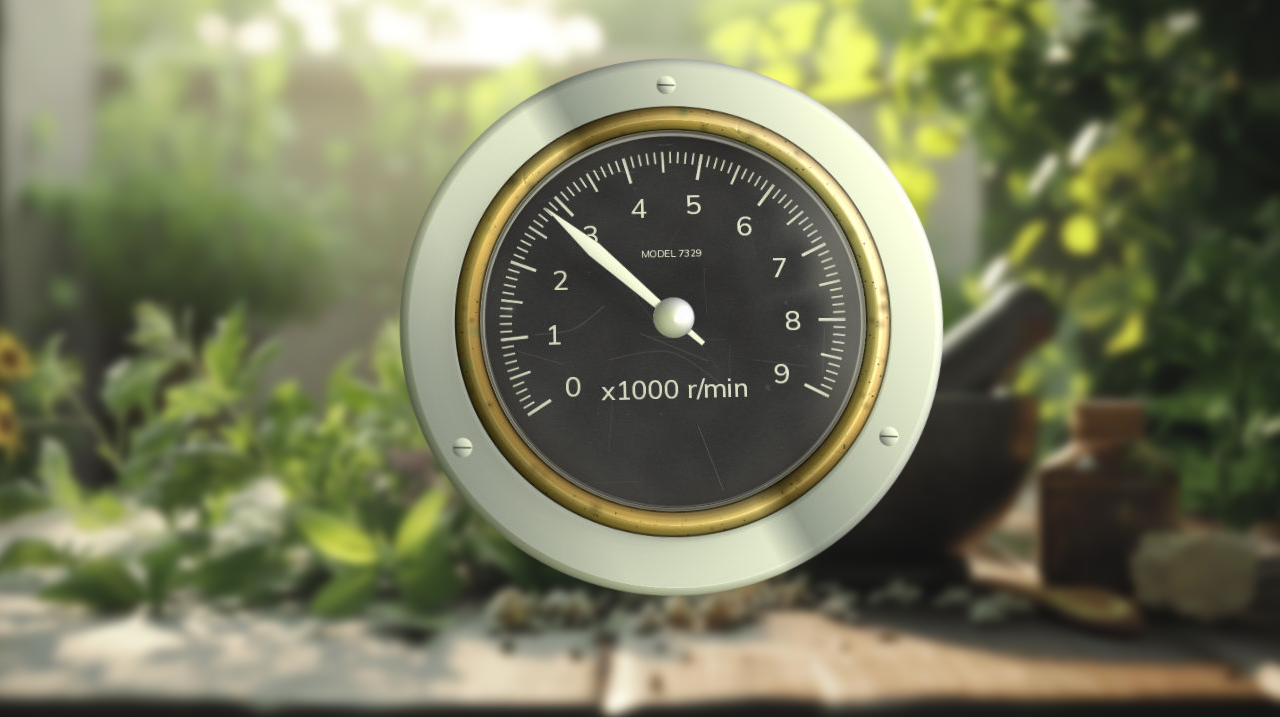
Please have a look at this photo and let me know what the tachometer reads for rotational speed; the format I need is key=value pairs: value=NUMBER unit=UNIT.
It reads value=2800 unit=rpm
